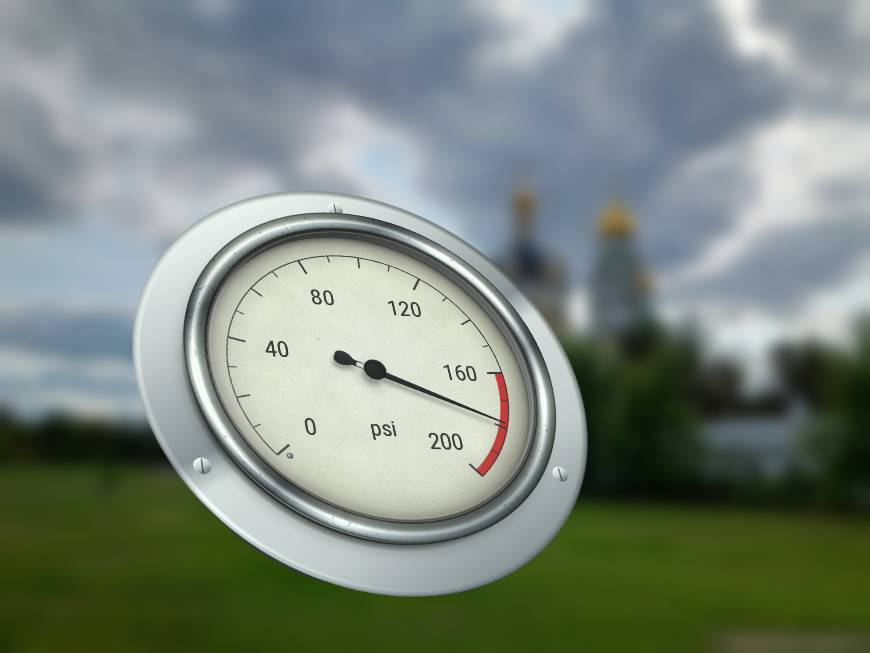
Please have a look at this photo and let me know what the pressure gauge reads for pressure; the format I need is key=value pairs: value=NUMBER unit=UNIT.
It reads value=180 unit=psi
